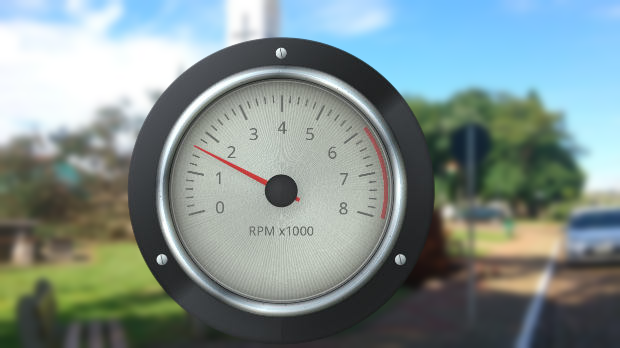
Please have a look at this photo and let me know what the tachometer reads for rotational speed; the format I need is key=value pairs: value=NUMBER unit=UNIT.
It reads value=1600 unit=rpm
